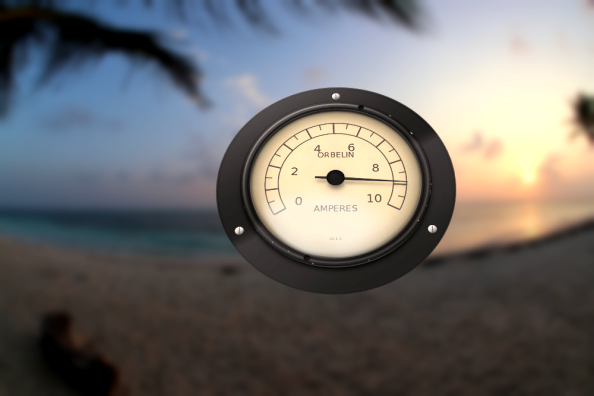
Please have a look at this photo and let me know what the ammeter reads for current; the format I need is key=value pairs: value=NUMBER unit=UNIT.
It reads value=9 unit=A
